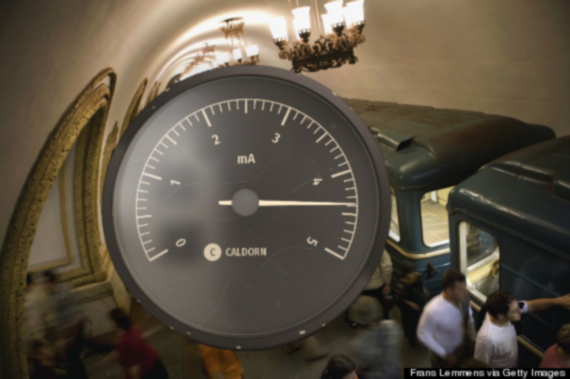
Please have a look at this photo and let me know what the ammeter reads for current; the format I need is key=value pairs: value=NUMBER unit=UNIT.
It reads value=4.4 unit=mA
